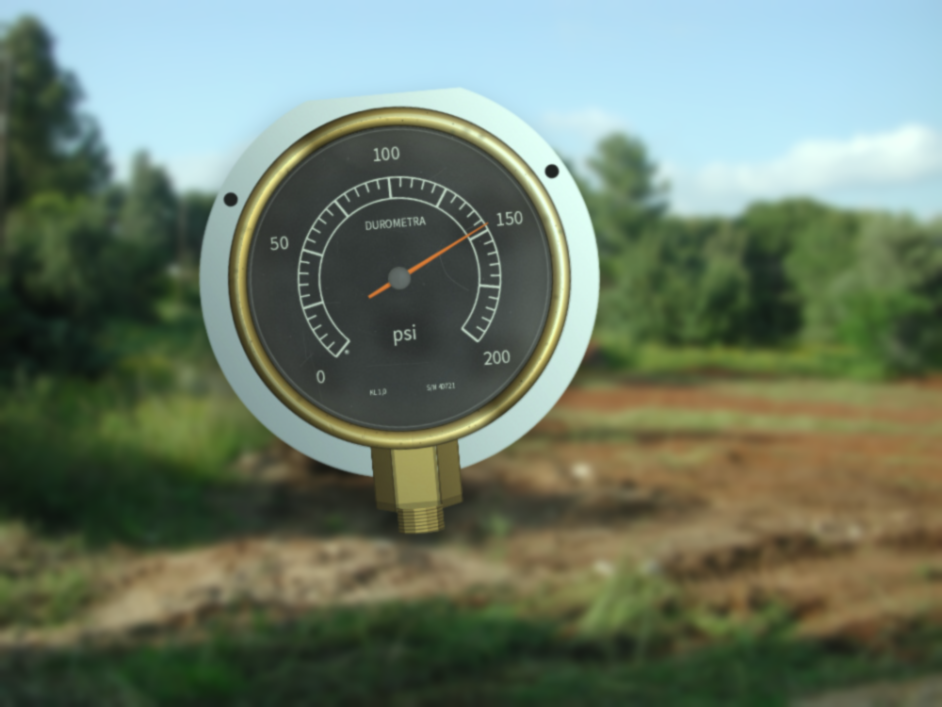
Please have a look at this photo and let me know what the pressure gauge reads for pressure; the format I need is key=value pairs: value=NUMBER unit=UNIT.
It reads value=147.5 unit=psi
